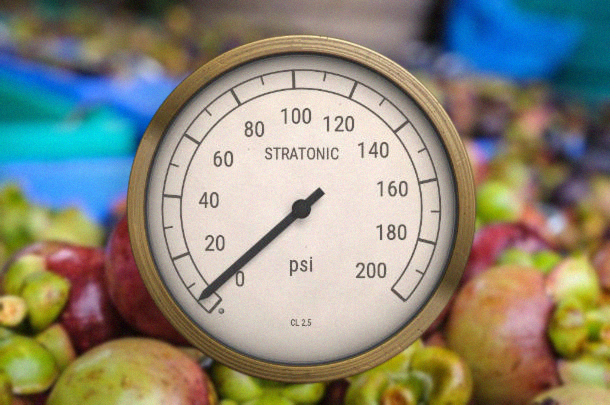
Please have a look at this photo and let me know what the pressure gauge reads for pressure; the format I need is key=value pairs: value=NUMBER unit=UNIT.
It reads value=5 unit=psi
